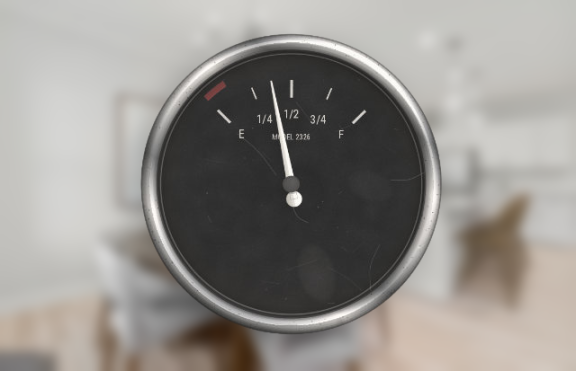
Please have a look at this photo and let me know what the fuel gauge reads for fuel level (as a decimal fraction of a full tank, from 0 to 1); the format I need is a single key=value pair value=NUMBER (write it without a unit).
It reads value=0.375
